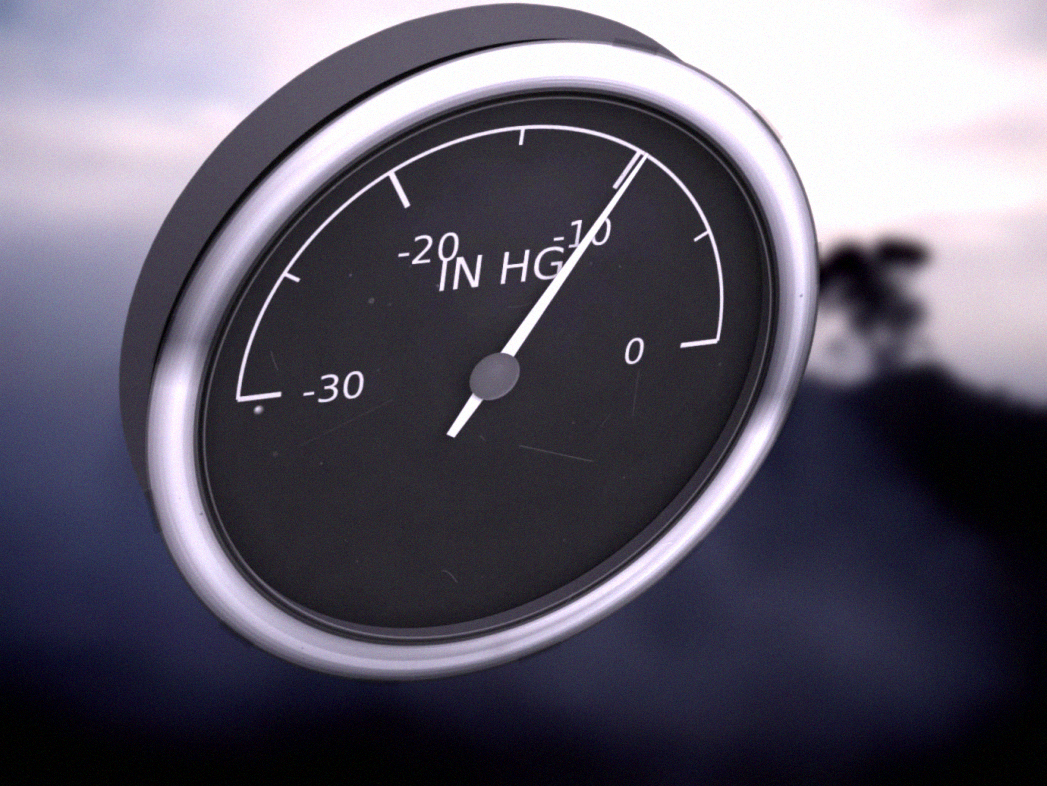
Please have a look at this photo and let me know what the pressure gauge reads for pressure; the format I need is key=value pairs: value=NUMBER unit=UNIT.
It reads value=-10 unit=inHg
